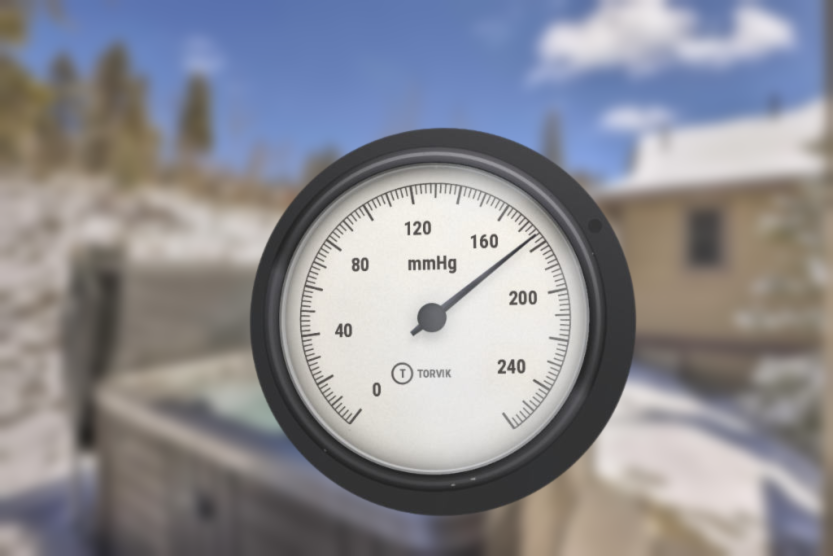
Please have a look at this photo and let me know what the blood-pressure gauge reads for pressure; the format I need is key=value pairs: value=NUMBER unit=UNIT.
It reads value=176 unit=mmHg
